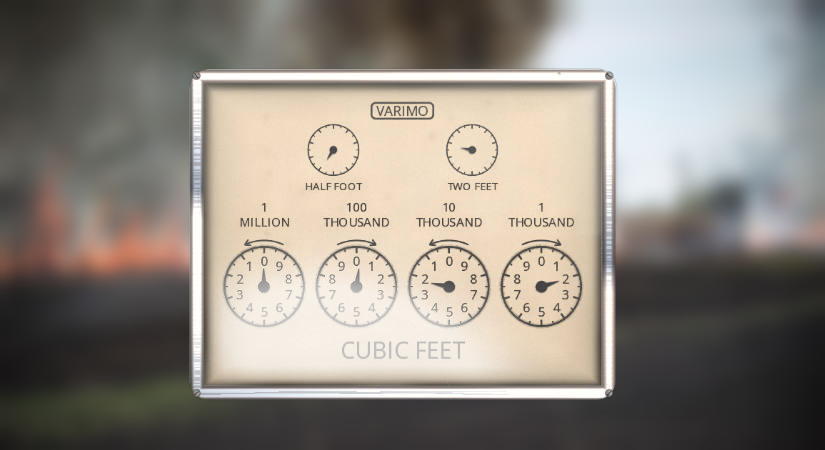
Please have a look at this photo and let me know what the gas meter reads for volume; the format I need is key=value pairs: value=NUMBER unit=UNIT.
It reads value=2200 unit=ft³
